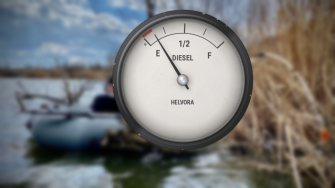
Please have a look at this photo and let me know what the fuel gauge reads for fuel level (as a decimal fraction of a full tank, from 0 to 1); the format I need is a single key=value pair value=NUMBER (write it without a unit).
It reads value=0.125
